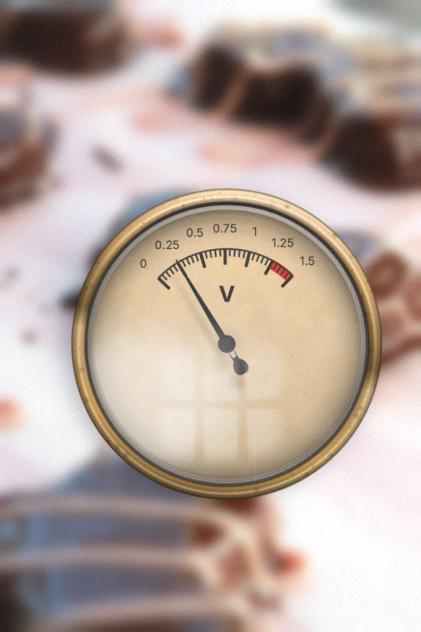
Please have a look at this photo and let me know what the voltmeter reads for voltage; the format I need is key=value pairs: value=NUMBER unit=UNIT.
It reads value=0.25 unit=V
